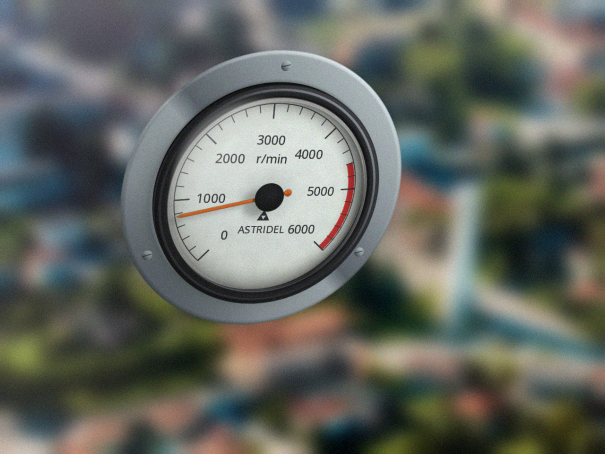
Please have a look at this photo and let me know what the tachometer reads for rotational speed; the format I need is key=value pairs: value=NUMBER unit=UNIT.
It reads value=800 unit=rpm
